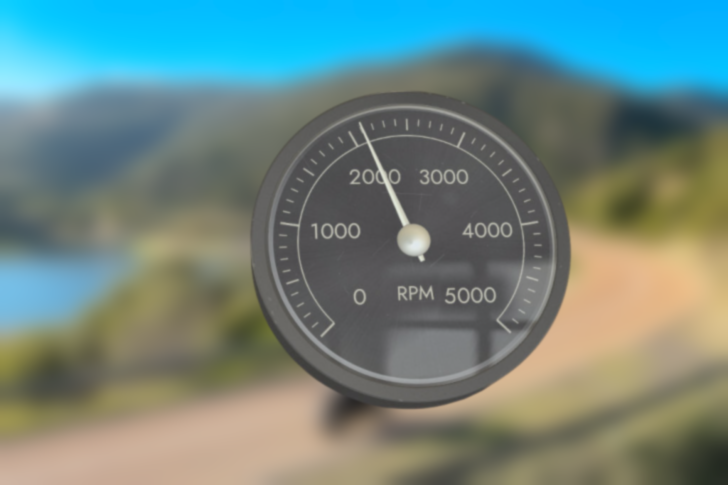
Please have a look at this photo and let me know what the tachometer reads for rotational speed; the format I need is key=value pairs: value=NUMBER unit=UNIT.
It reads value=2100 unit=rpm
